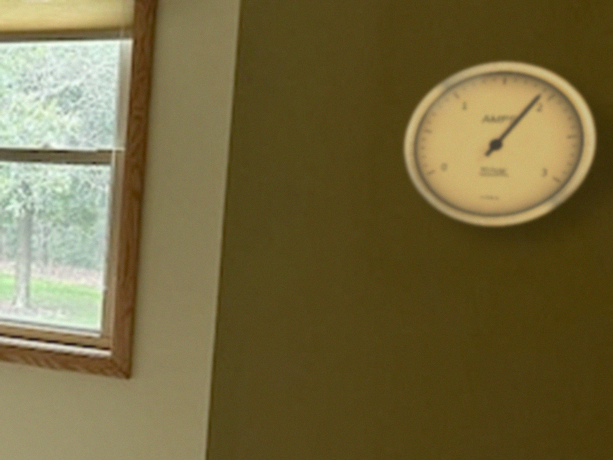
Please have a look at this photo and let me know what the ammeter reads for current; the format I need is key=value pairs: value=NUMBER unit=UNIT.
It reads value=1.9 unit=A
